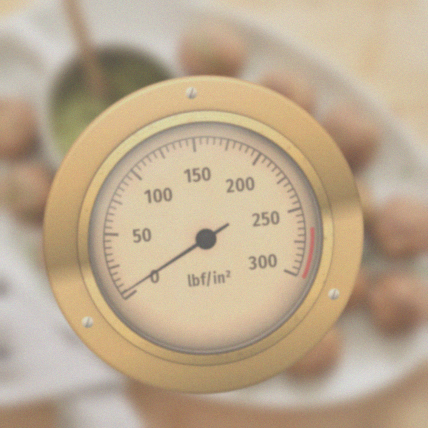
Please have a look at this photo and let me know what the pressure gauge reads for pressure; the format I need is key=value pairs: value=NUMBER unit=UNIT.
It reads value=5 unit=psi
